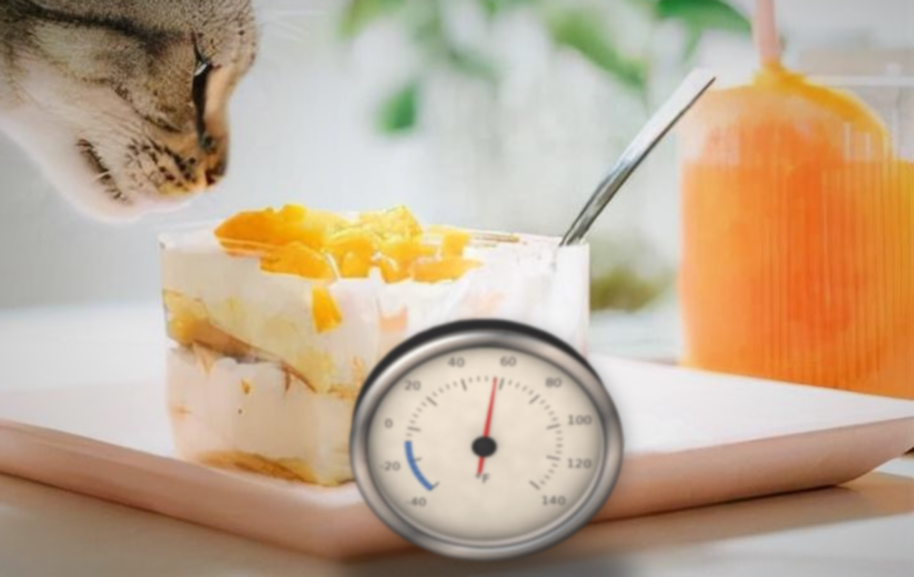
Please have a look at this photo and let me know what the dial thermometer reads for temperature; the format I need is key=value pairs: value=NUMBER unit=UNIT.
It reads value=56 unit=°F
